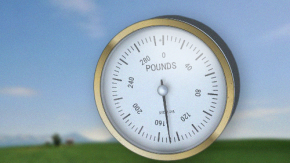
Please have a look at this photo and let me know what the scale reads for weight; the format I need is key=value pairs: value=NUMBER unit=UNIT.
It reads value=148 unit=lb
